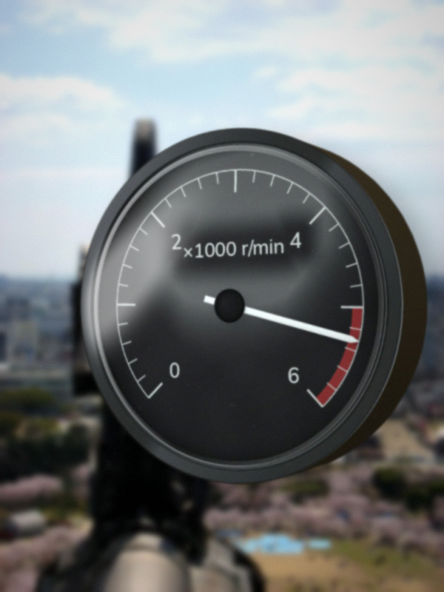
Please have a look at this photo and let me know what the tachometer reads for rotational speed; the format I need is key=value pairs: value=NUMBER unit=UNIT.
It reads value=5300 unit=rpm
